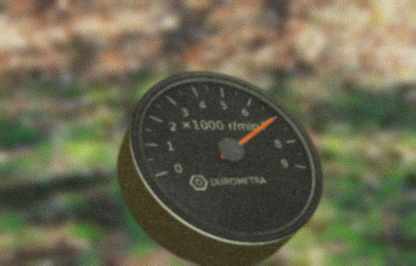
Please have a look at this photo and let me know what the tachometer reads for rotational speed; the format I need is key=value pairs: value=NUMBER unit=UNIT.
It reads value=7000 unit=rpm
